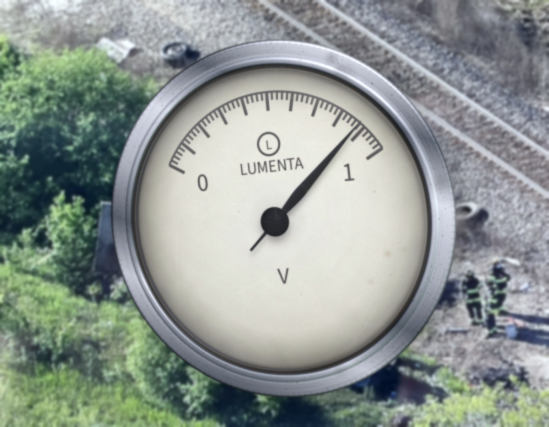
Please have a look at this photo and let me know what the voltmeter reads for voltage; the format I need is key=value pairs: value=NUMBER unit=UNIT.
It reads value=0.88 unit=V
